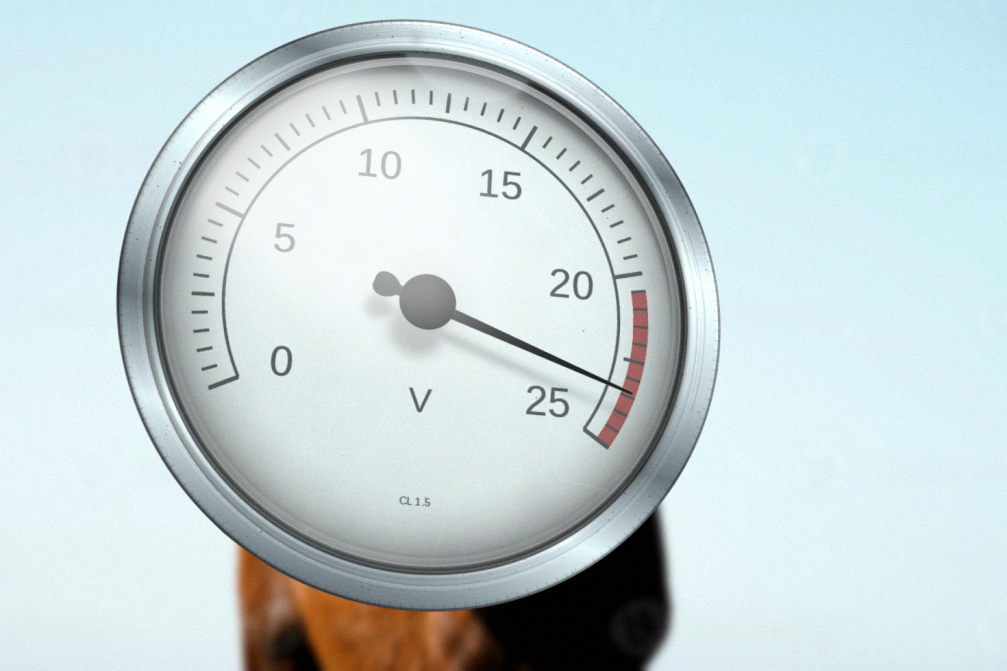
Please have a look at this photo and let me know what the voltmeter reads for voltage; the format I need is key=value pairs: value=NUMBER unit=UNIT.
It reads value=23.5 unit=V
